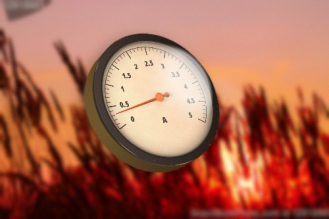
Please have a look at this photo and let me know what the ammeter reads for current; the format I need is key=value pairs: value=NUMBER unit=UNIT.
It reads value=0.3 unit=A
